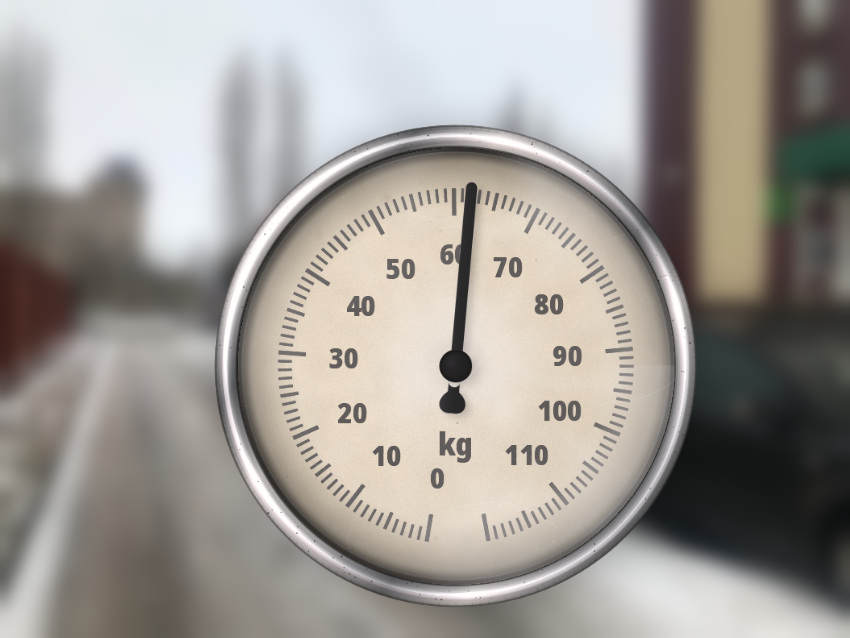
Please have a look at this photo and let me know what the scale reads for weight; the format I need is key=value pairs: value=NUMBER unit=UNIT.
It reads value=62 unit=kg
